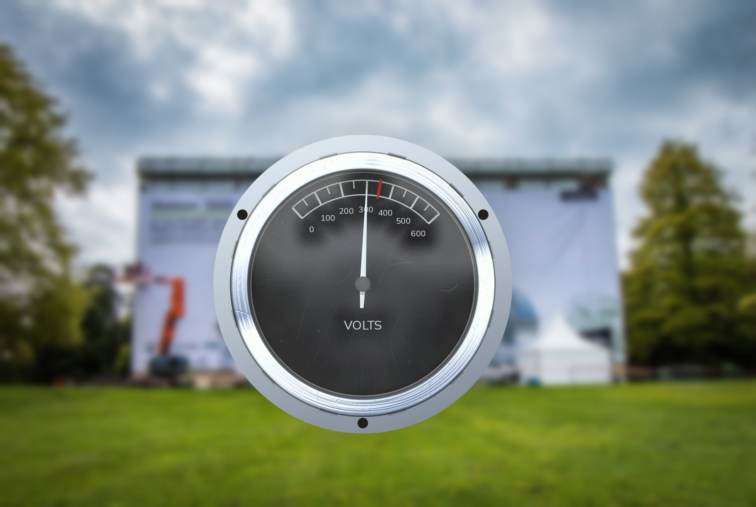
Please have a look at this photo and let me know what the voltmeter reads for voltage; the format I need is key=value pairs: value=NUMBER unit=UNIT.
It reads value=300 unit=V
